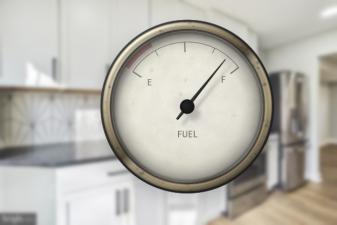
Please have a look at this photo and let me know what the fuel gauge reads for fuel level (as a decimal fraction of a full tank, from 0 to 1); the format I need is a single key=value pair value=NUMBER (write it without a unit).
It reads value=0.875
